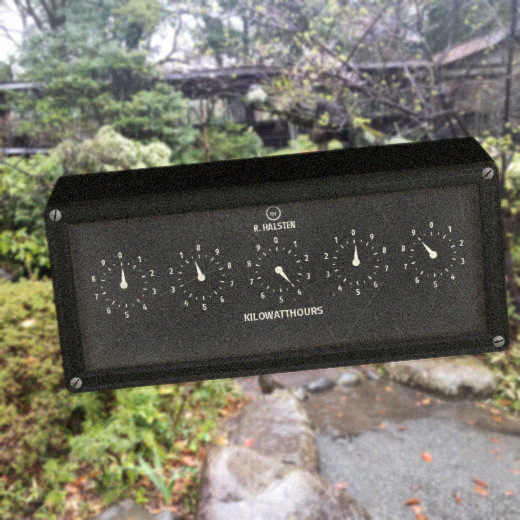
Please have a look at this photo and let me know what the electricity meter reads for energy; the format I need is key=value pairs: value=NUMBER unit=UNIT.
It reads value=399 unit=kWh
